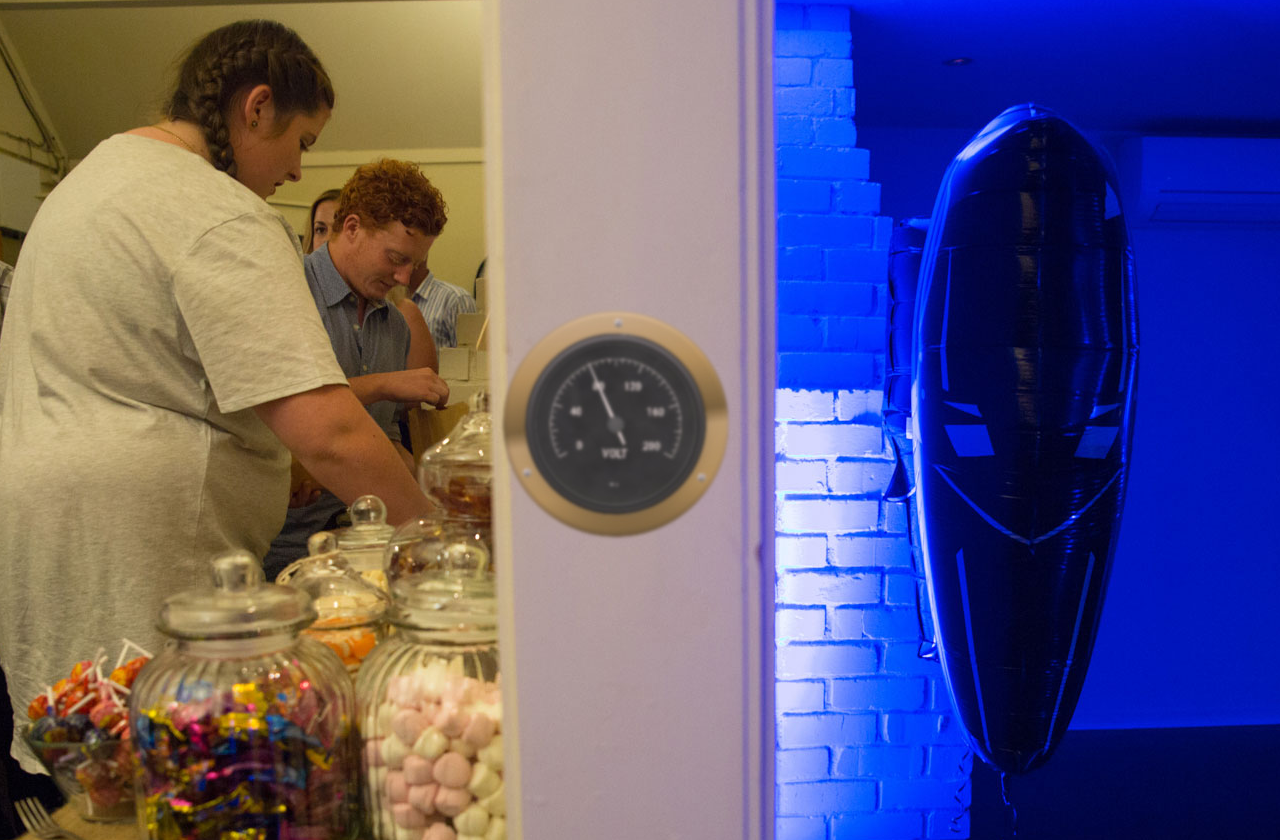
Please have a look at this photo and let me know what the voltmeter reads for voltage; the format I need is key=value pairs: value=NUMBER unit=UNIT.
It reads value=80 unit=V
